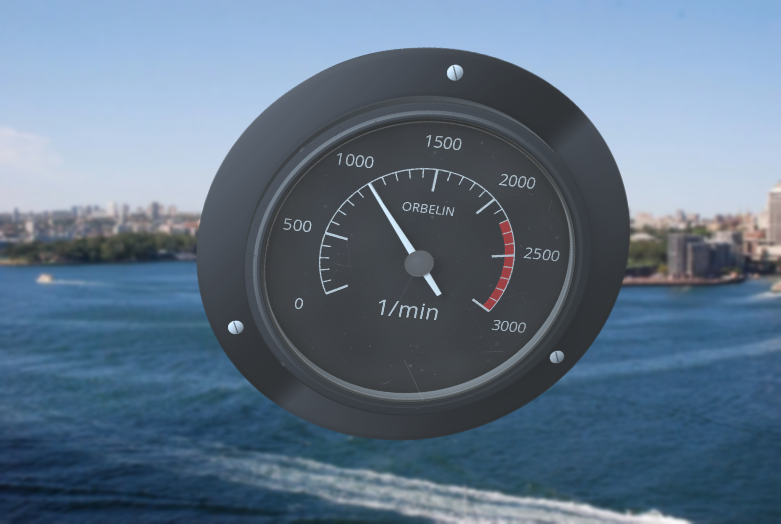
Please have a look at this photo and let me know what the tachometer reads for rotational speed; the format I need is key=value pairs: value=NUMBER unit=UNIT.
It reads value=1000 unit=rpm
